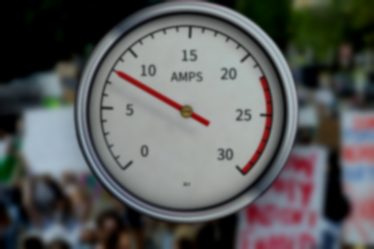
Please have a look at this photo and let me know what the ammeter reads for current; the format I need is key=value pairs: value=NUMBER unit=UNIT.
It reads value=8 unit=A
